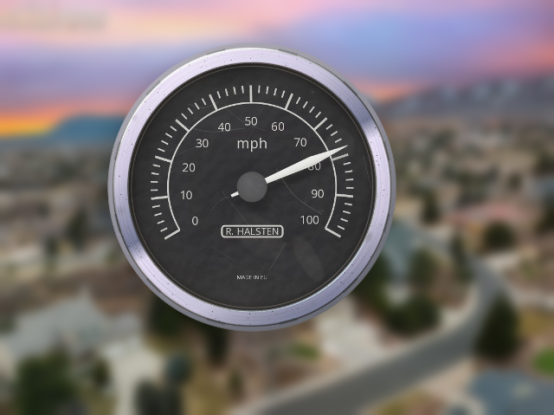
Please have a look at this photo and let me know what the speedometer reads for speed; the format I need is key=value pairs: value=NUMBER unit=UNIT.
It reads value=78 unit=mph
